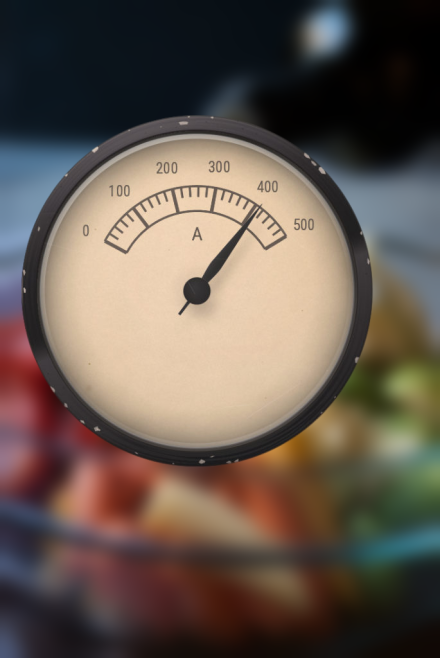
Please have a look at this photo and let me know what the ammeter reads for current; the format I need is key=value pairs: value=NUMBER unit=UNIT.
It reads value=410 unit=A
